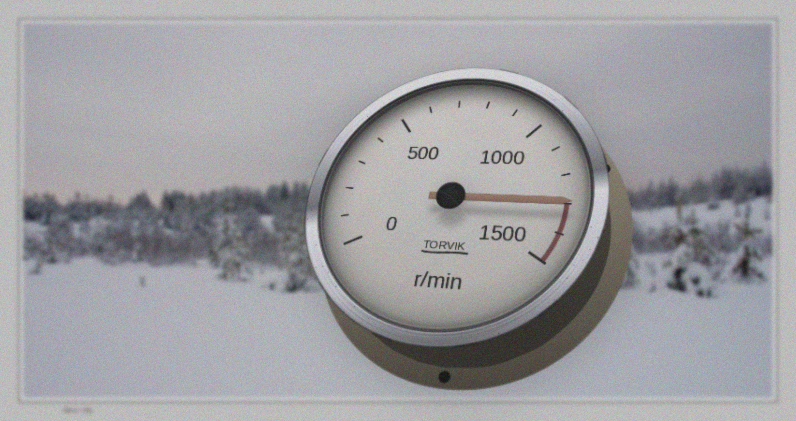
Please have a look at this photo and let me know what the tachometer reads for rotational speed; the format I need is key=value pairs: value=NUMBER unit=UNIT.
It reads value=1300 unit=rpm
